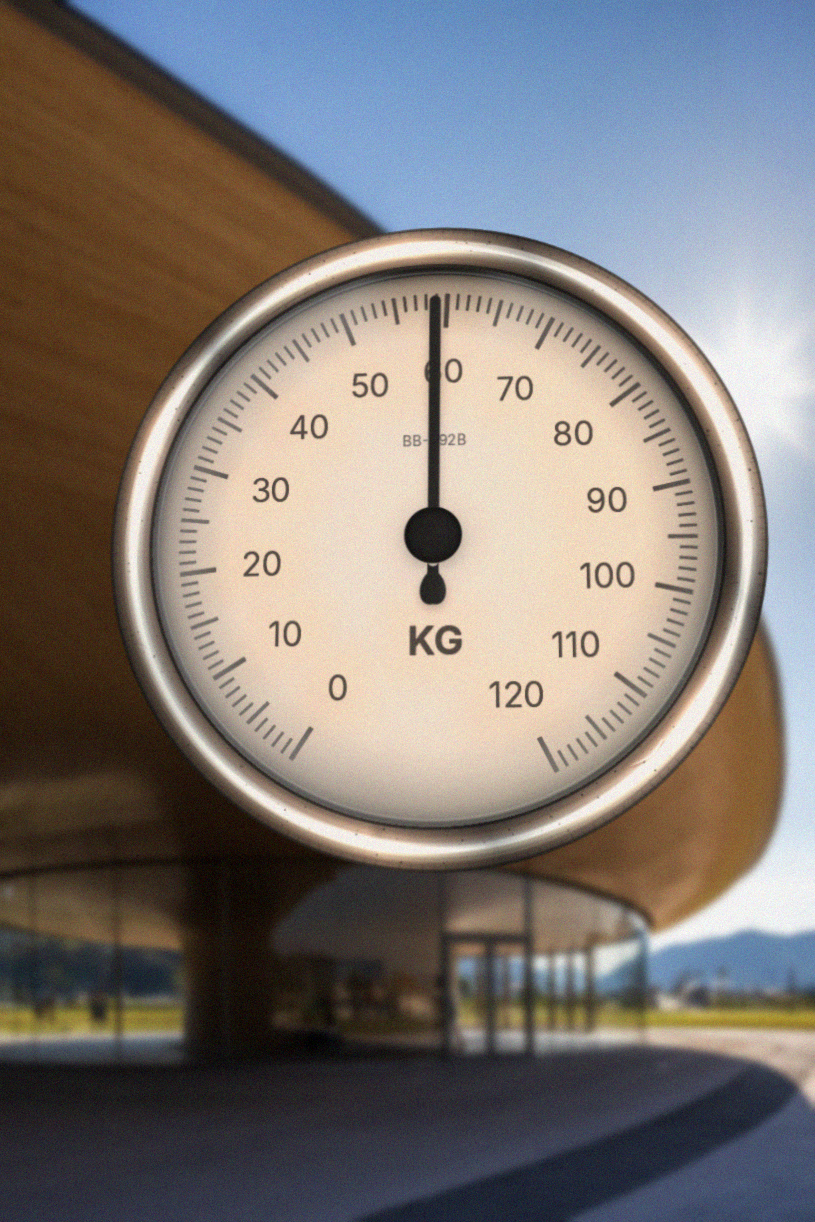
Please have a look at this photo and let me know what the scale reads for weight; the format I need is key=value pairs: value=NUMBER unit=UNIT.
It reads value=59 unit=kg
